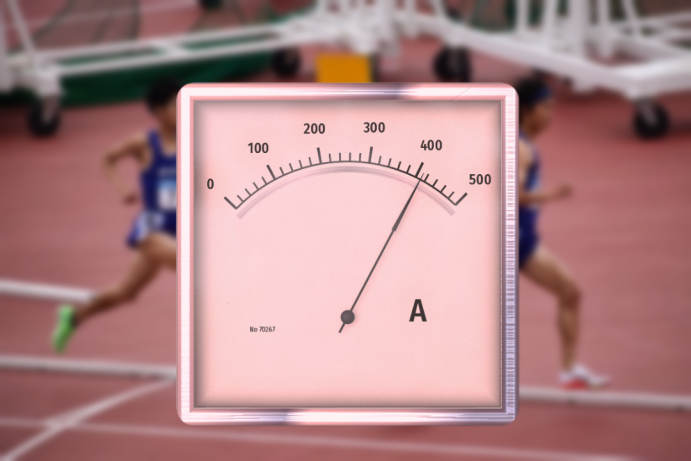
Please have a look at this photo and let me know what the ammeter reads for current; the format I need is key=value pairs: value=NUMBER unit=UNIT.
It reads value=410 unit=A
